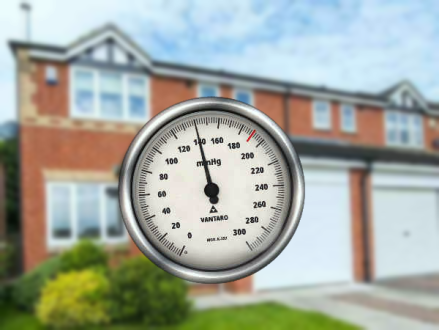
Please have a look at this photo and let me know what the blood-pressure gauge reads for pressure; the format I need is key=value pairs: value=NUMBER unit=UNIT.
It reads value=140 unit=mmHg
